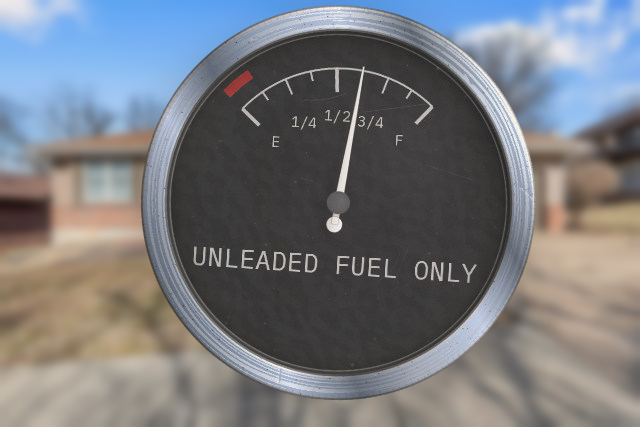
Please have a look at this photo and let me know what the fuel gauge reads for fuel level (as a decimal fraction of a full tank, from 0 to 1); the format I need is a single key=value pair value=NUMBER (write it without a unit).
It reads value=0.625
